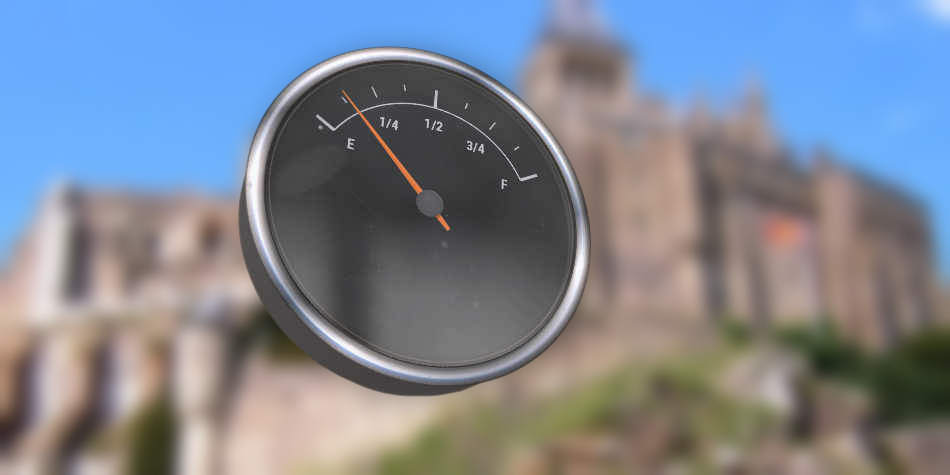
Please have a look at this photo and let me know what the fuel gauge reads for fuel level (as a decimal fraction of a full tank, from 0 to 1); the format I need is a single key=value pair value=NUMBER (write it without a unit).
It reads value=0.125
